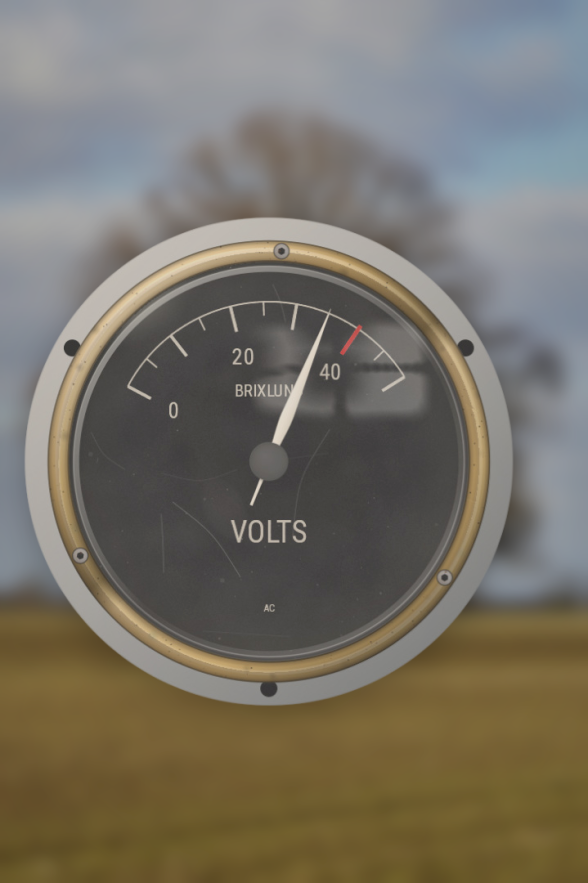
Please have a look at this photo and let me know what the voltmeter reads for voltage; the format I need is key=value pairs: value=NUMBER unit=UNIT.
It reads value=35 unit=V
